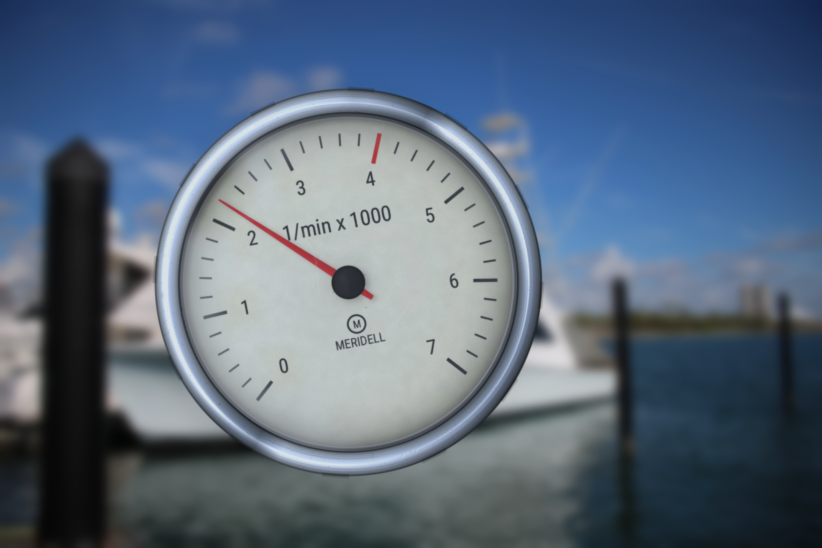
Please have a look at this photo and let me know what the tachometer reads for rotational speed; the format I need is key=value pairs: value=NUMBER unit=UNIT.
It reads value=2200 unit=rpm
